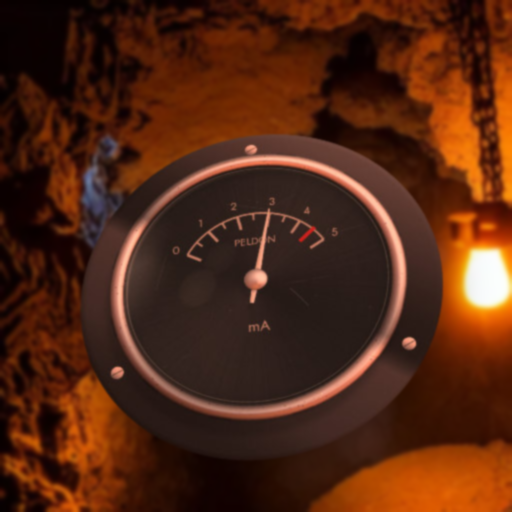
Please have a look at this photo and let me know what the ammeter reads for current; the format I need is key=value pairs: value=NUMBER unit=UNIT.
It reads value=3 unit=mA
